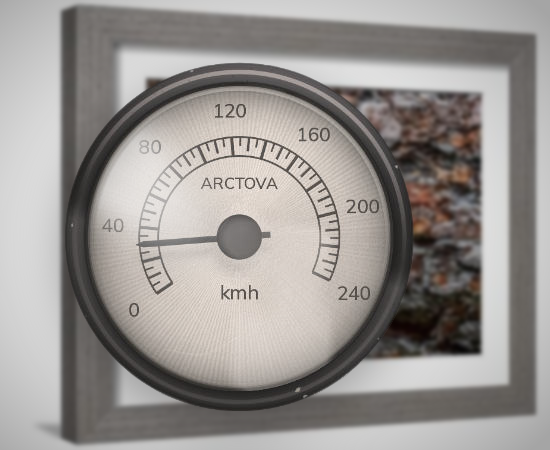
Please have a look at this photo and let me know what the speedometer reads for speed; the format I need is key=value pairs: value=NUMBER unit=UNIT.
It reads value=30 unit=km/h
